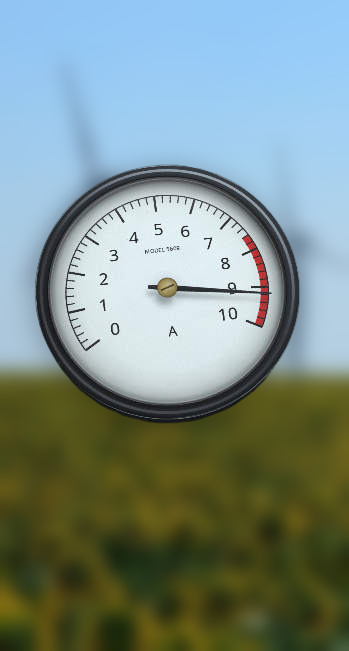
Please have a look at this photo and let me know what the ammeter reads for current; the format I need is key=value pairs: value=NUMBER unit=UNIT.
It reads value=9.2 unit=A
